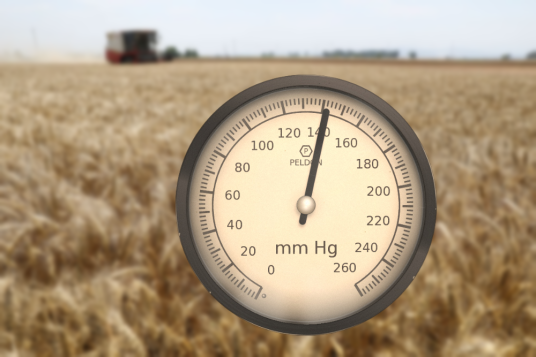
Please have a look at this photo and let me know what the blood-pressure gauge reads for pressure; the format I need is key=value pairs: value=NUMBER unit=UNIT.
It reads value=142 unit=mmHg
